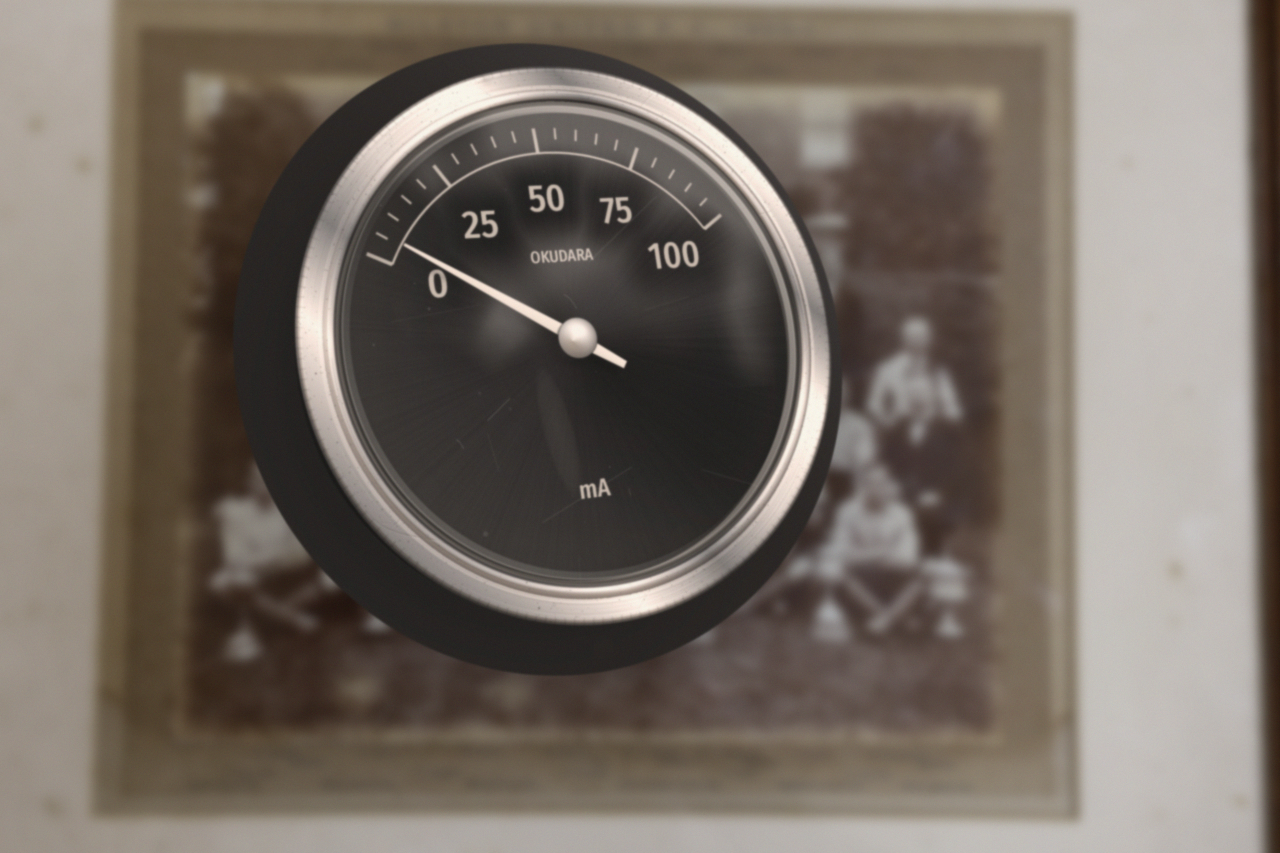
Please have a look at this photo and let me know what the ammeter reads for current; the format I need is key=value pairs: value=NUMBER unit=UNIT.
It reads value=5 unit=mA
